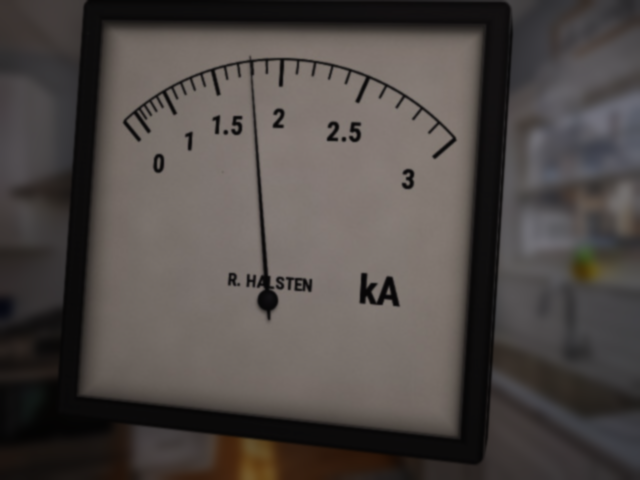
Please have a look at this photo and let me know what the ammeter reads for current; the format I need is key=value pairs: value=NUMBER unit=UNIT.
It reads value=1.8 unit=kA
